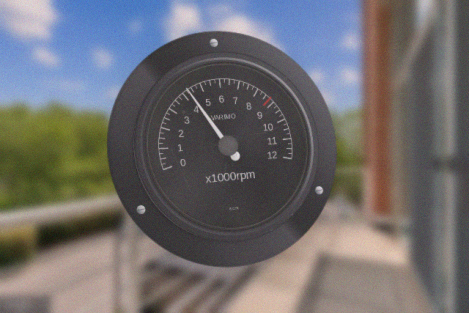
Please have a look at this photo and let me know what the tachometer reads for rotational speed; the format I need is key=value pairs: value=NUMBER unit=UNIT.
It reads value=4250 unit=rpm
